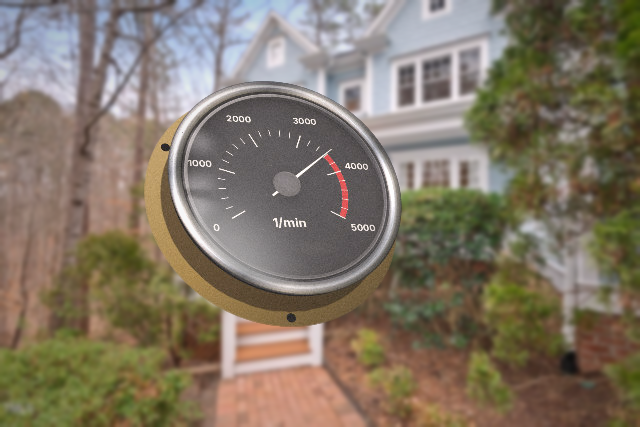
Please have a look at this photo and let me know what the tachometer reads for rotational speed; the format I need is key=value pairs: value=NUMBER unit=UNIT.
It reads value=3600 unit=rpm
